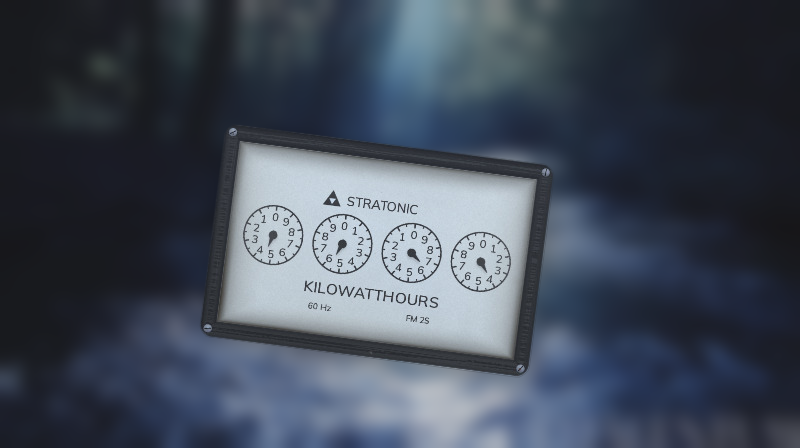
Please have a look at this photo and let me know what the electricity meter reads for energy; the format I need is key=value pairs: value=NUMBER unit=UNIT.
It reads value=4564 unit=kWh
